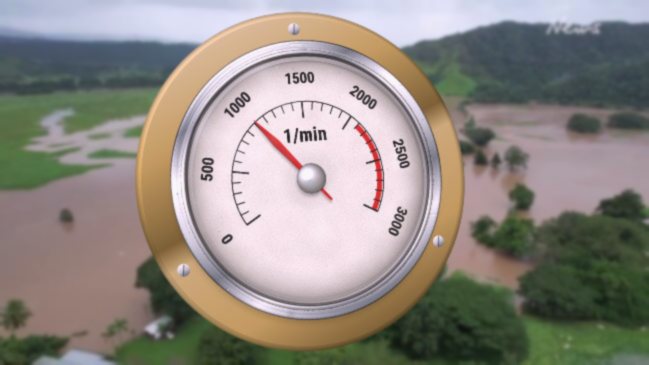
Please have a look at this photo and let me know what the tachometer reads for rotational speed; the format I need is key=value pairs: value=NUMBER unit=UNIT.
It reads value=1000 unit=rpm
